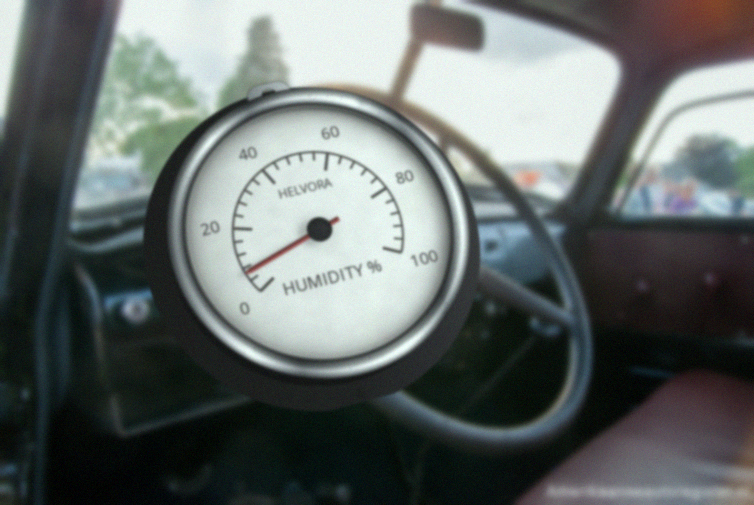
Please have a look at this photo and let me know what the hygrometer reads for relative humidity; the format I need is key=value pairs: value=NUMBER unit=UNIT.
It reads value=6 unit=%
